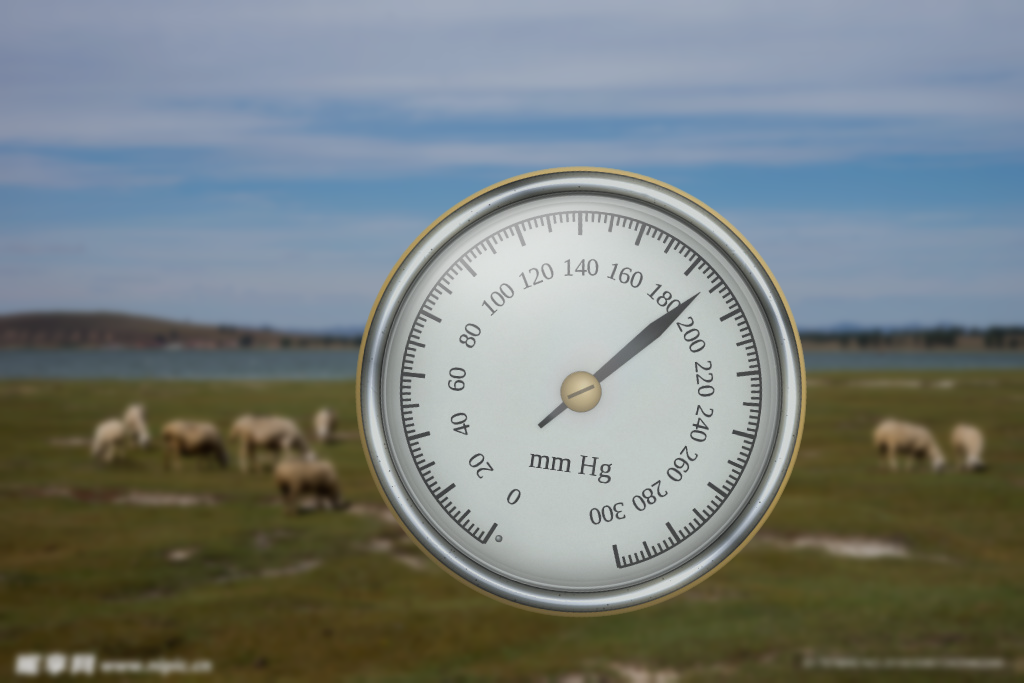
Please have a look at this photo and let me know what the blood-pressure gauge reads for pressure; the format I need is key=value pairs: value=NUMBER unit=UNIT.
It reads value=188 unit=mmHg
